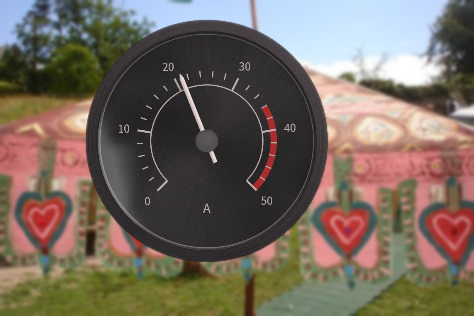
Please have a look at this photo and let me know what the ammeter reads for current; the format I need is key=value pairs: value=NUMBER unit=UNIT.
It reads value=21 unit=A
